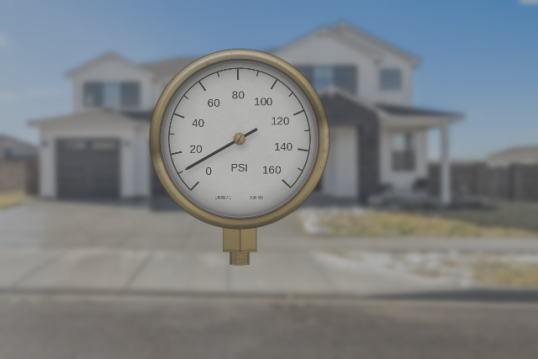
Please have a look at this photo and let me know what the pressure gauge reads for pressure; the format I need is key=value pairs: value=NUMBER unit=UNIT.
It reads value=10 unit=psi
